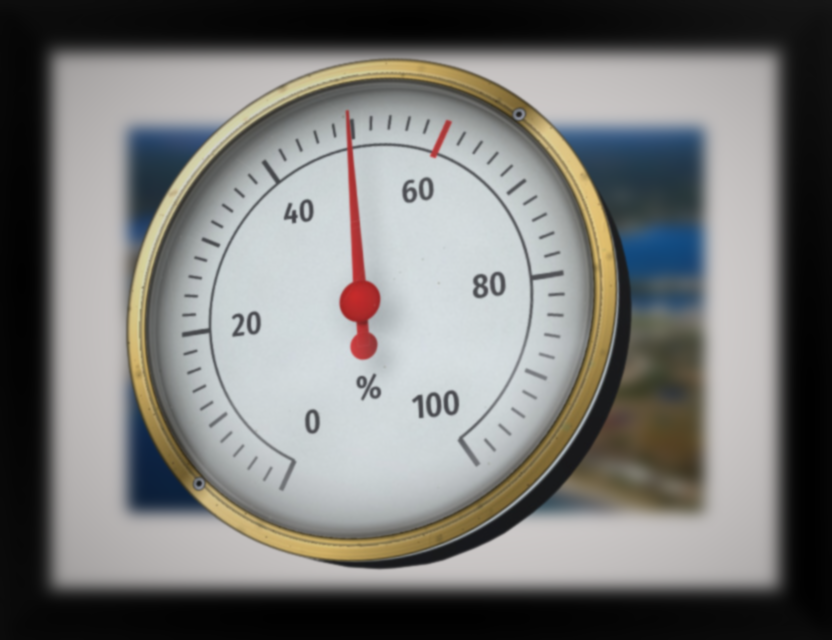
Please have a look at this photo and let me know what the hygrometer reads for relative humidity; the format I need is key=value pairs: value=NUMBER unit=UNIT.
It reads value=50 unit=%
